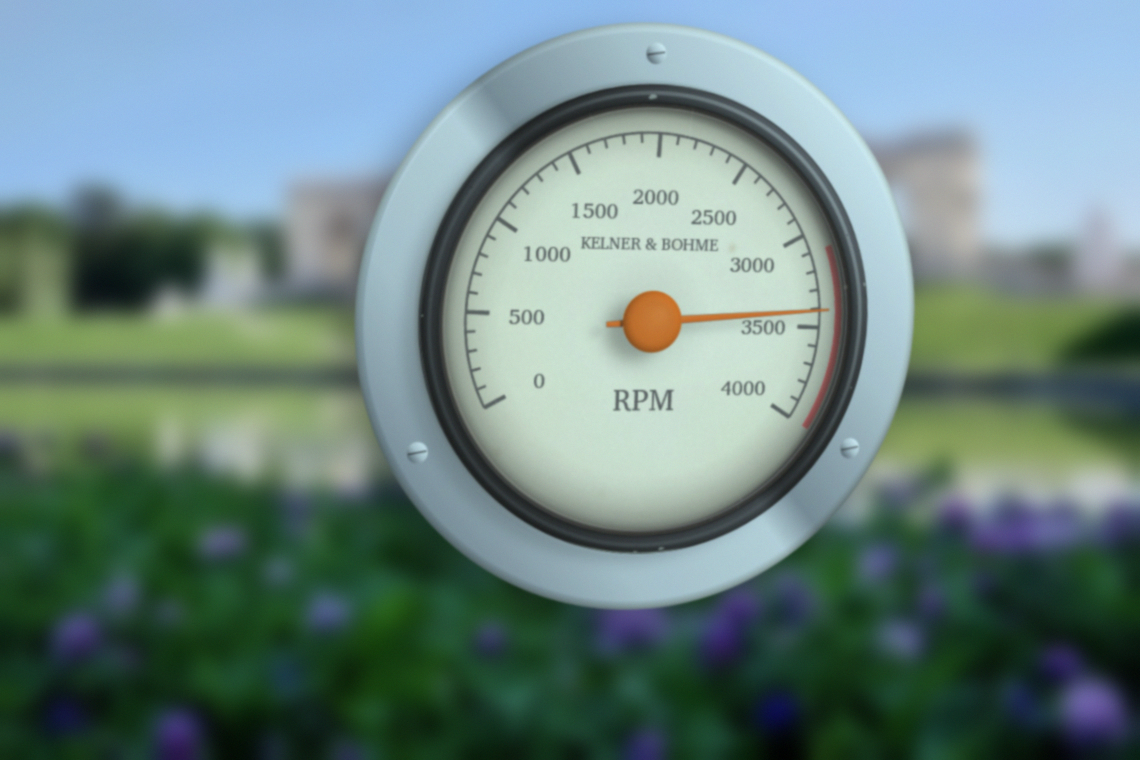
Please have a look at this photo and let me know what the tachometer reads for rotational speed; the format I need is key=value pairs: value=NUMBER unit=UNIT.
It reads value=3400 unit=rpm
